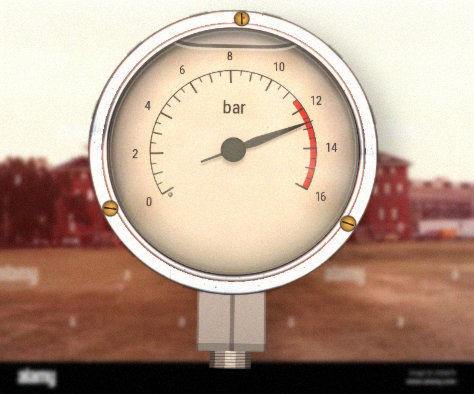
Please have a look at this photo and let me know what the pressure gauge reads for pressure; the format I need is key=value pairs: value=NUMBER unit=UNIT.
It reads value=12.75 unit=bar
